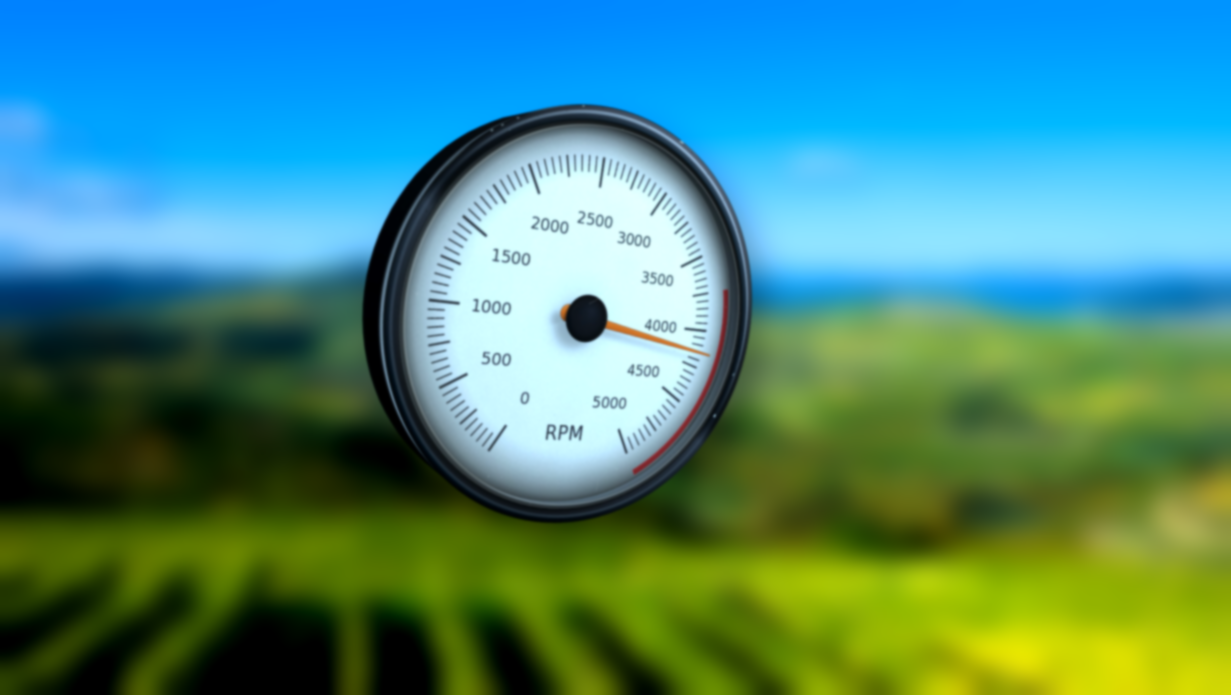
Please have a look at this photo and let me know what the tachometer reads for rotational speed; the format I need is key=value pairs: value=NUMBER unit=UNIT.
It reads value=4150 unit=rpm
